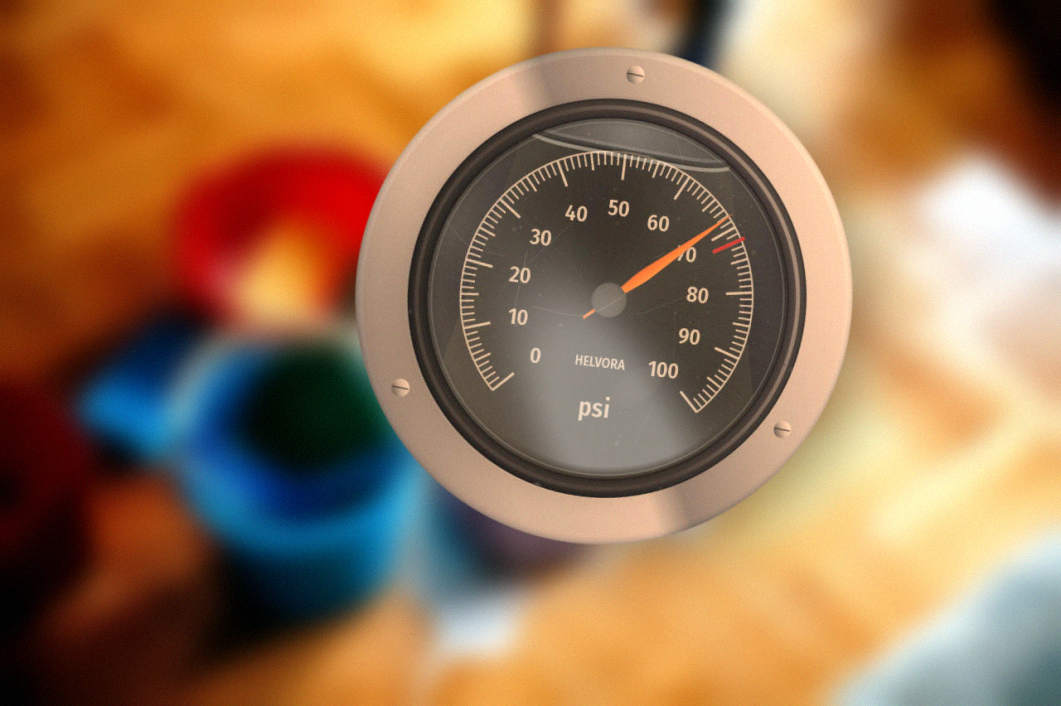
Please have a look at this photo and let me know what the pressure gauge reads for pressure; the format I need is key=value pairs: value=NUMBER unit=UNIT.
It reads value=68 unit=psi
